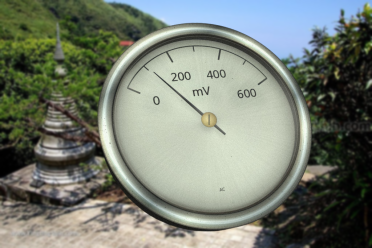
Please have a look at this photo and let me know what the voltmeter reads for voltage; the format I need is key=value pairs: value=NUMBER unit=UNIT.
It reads value=100 unit=mV
